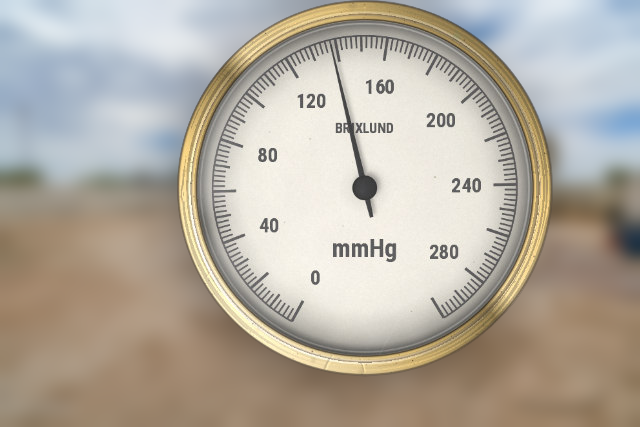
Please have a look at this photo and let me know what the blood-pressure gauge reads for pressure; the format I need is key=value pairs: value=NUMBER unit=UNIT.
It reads value=138 unit=mmHg
